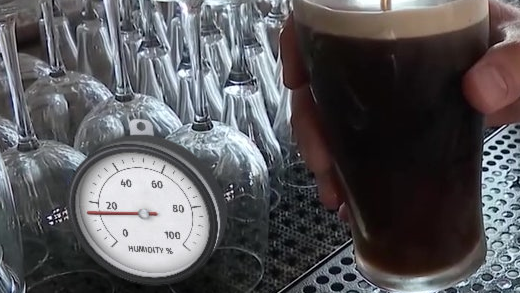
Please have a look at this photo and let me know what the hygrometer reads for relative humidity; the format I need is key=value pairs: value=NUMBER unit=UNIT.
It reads value=16 unit=%
